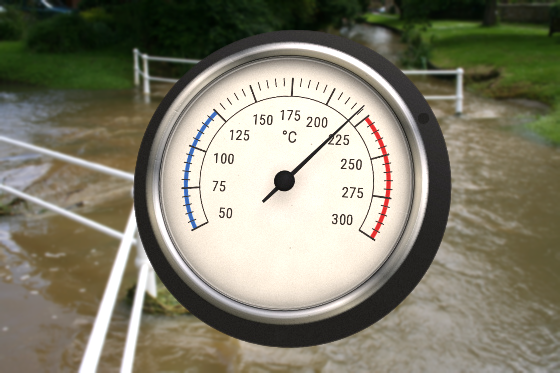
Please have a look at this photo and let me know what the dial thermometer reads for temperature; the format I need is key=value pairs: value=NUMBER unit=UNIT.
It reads value=220 unit=°C
